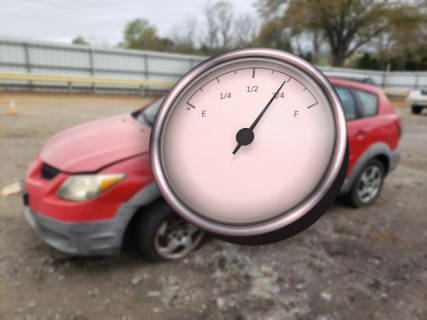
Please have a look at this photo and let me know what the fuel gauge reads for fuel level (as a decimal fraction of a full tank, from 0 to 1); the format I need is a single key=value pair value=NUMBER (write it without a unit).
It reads value=0.75
